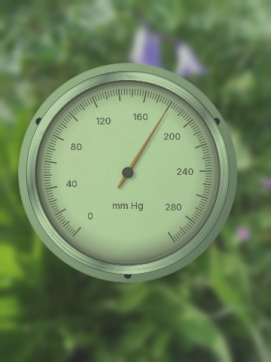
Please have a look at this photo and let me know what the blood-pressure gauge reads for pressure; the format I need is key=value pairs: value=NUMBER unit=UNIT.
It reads value=180 unit=mmHg
